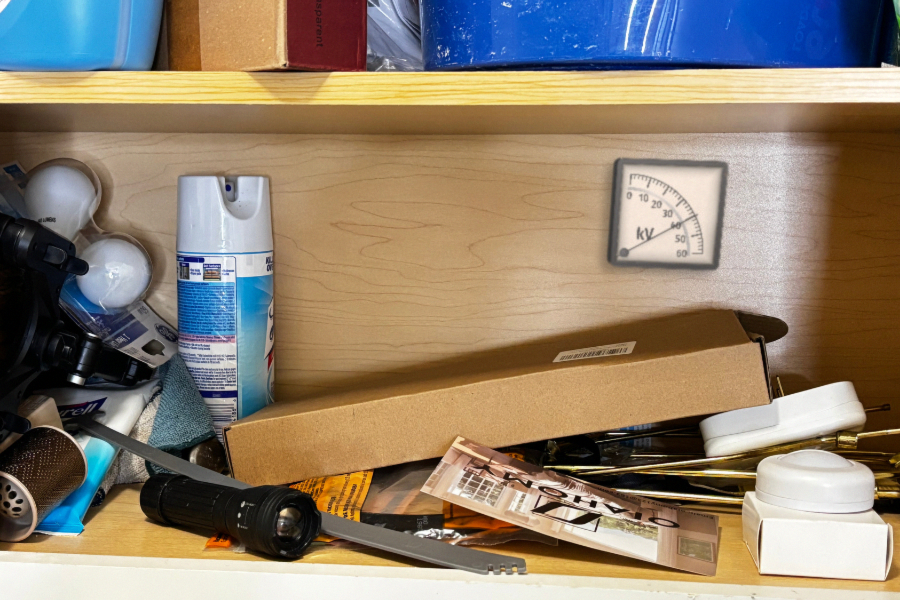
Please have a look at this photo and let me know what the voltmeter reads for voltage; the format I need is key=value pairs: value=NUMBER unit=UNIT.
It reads value=40 unit=kV
